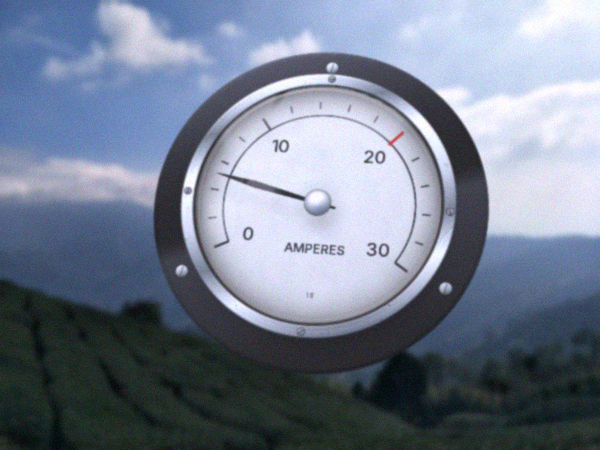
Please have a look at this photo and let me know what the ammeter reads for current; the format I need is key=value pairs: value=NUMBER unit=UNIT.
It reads value=5 unit=A
